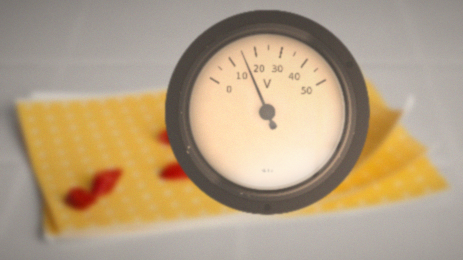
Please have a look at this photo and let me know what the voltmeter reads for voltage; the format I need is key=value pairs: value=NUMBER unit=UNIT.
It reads value=15 unit=V
